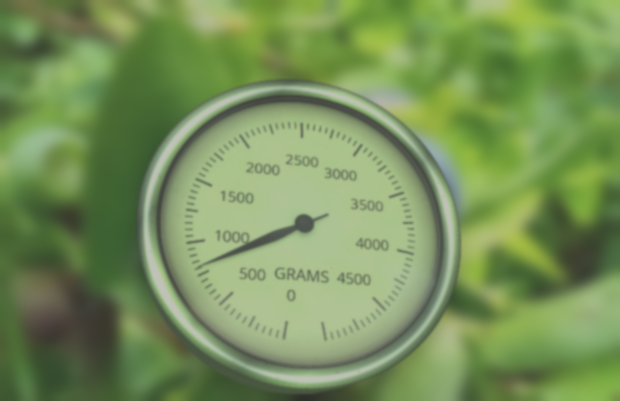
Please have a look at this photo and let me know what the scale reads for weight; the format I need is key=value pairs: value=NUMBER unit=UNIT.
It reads value=800 unit=g
